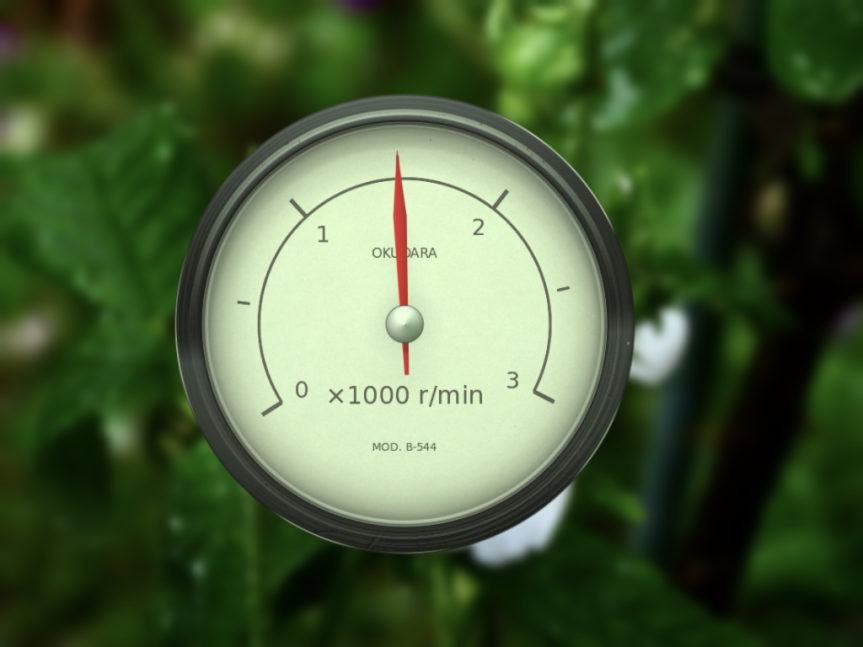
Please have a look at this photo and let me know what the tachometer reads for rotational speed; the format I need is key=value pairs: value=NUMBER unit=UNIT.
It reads value=1500 unit=rpm
